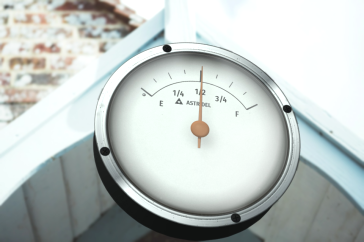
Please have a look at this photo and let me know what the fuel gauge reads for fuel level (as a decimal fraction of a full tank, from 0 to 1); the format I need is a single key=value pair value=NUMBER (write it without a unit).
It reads value=0.5
